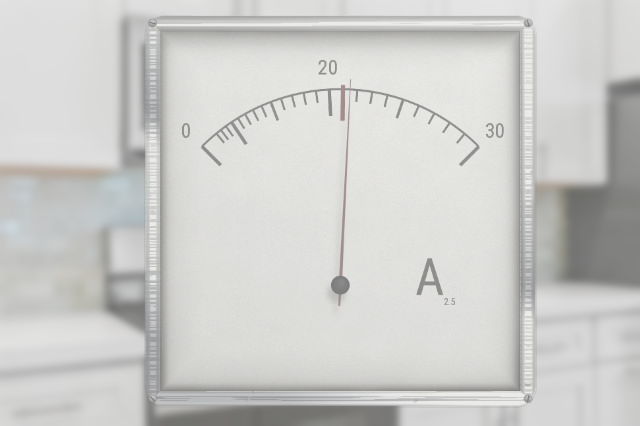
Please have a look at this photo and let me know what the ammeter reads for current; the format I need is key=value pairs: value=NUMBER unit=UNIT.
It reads value=21.5 unit=A
